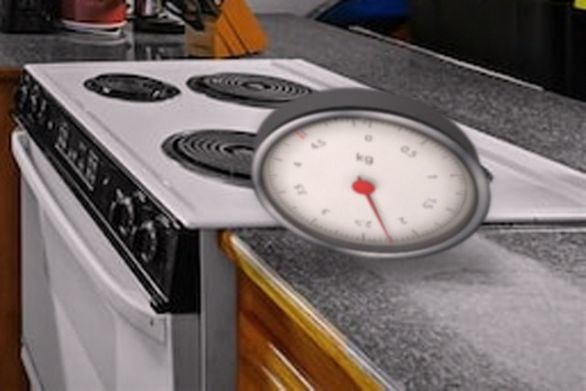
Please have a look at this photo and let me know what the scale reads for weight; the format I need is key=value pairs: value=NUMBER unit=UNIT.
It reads value=2.25 unit=kg
